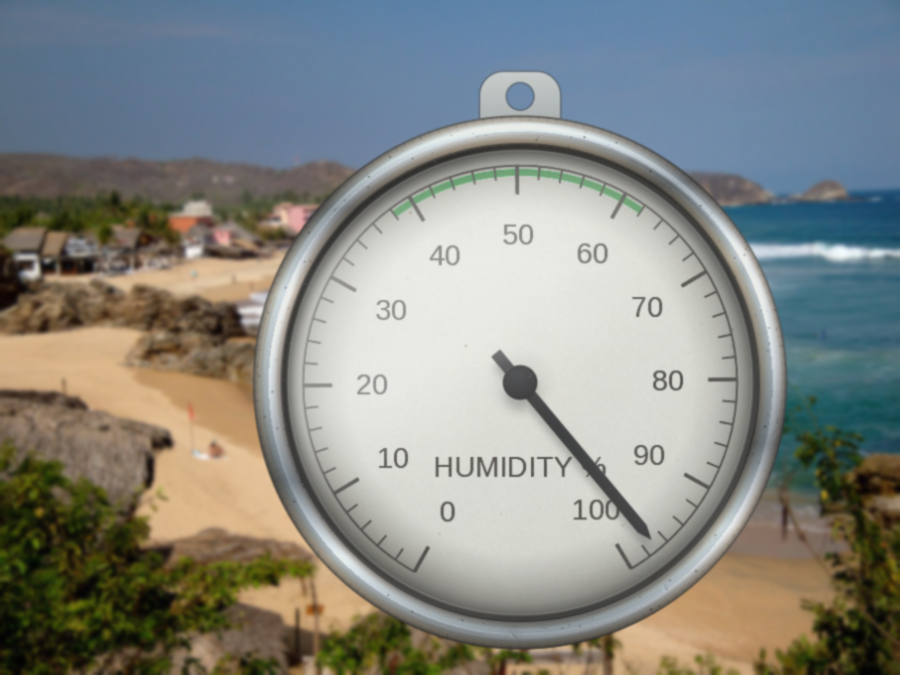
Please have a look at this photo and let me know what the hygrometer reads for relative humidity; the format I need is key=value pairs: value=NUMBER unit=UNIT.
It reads value=97 unit=%
